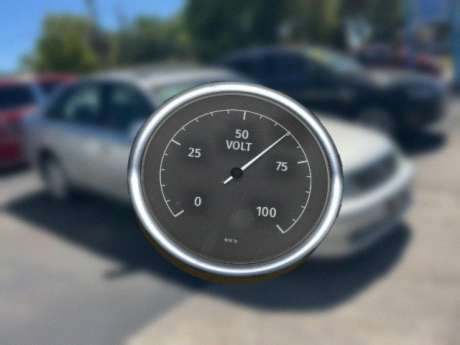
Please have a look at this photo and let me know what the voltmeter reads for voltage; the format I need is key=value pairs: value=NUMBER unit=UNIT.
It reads value=65 unit=V
